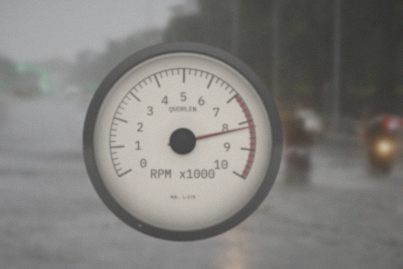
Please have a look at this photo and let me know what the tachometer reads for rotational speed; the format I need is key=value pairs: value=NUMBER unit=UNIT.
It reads value=8200 unit=rpm
